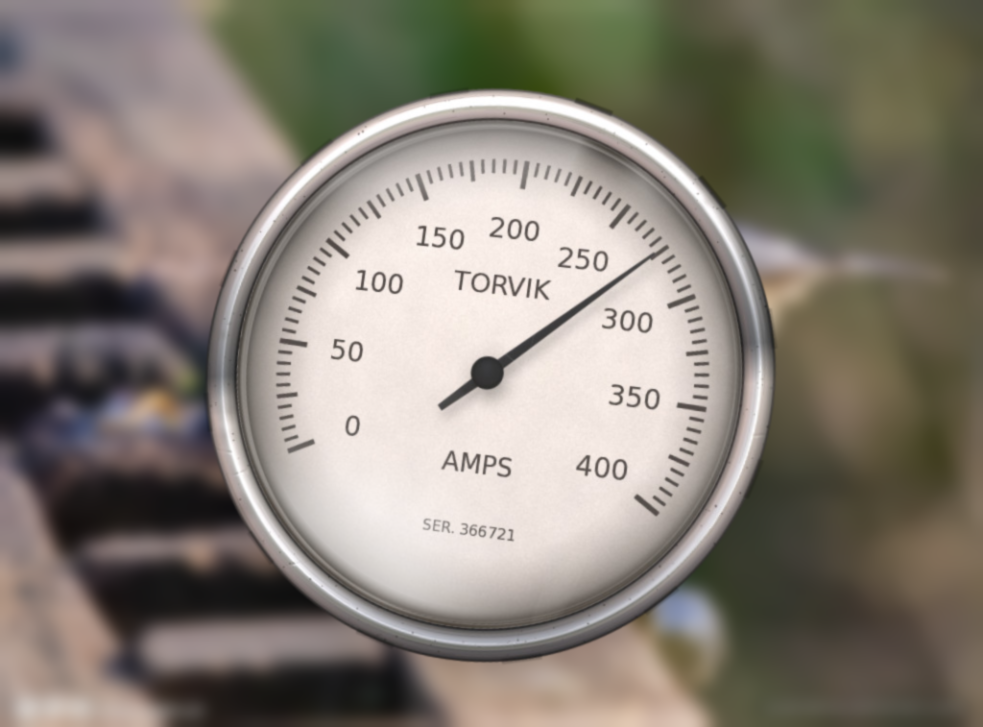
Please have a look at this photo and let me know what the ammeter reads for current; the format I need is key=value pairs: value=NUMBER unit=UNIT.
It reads value=275 unit=A
